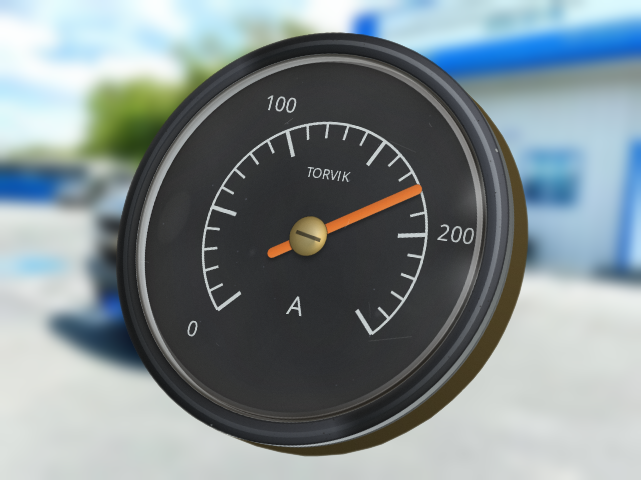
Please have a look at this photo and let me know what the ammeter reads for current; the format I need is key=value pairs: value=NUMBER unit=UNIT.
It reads value=180 unit=A
